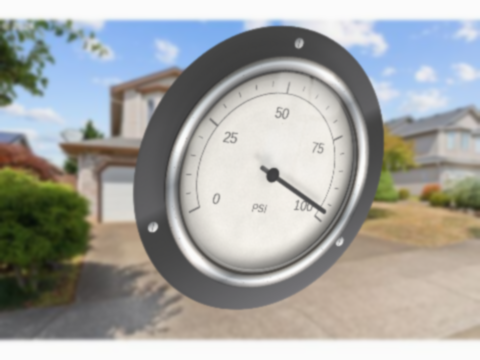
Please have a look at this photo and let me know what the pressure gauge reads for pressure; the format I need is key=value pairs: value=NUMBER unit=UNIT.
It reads value=97.5 unit=psi
